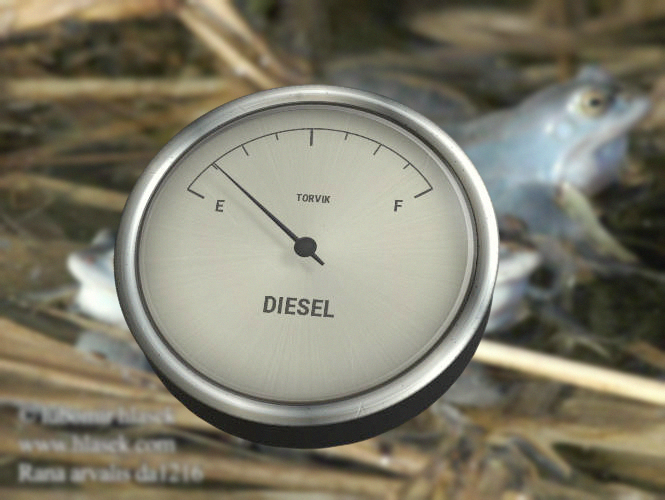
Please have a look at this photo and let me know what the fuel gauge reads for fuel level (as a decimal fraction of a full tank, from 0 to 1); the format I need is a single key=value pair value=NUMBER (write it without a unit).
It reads value=0.125
